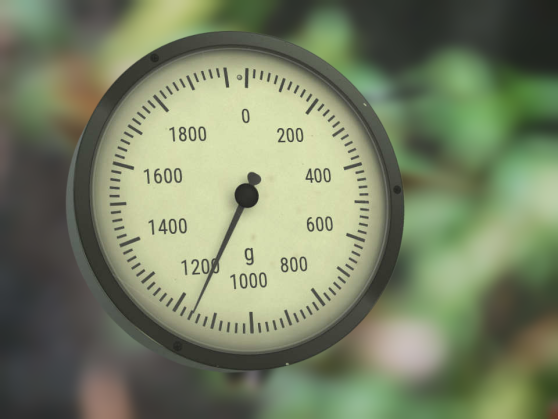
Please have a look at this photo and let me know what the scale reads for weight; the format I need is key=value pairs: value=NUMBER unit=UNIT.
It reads value=1160 unit=g
